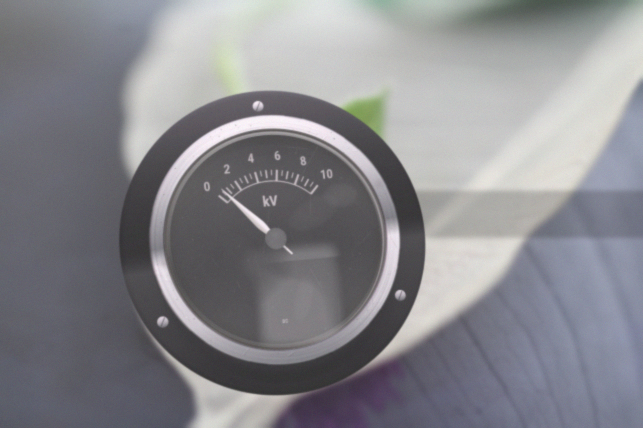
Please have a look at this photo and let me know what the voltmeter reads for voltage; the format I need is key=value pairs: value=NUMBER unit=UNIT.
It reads value=0.5 unit=kV
